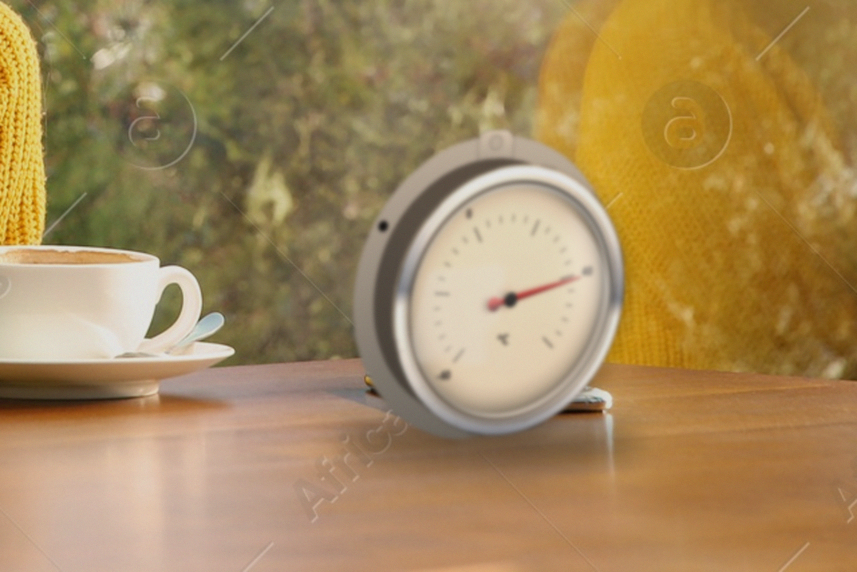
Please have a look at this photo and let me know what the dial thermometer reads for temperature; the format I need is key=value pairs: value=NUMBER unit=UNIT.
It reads value=40 unit=°C
